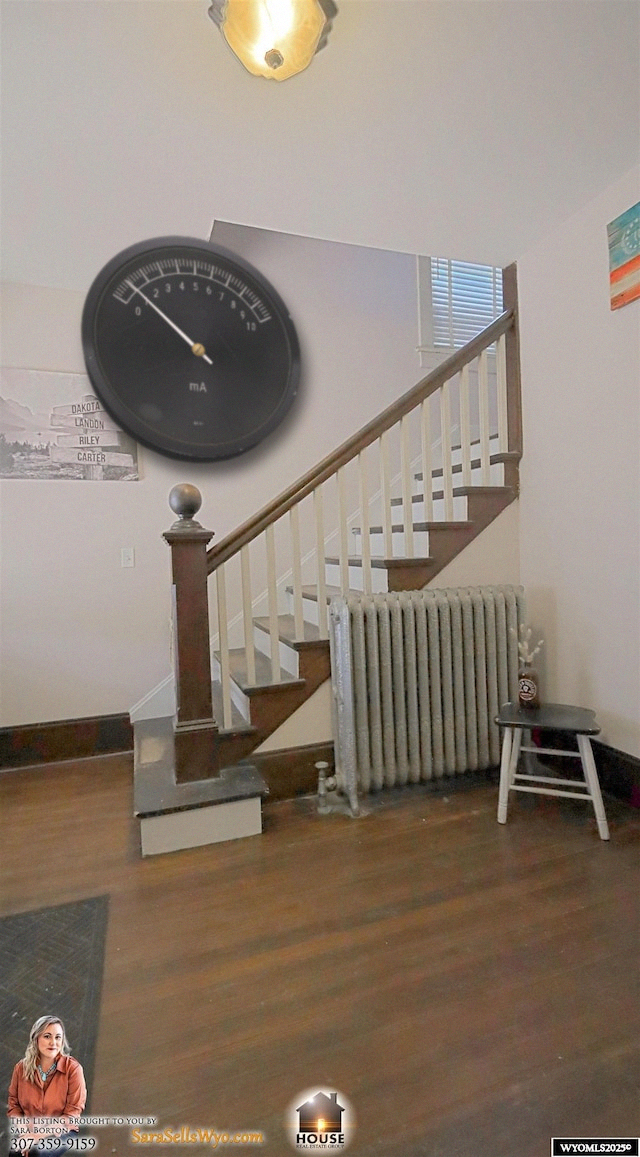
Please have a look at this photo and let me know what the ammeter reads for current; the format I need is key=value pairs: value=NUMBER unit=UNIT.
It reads value=1 unit=mA
